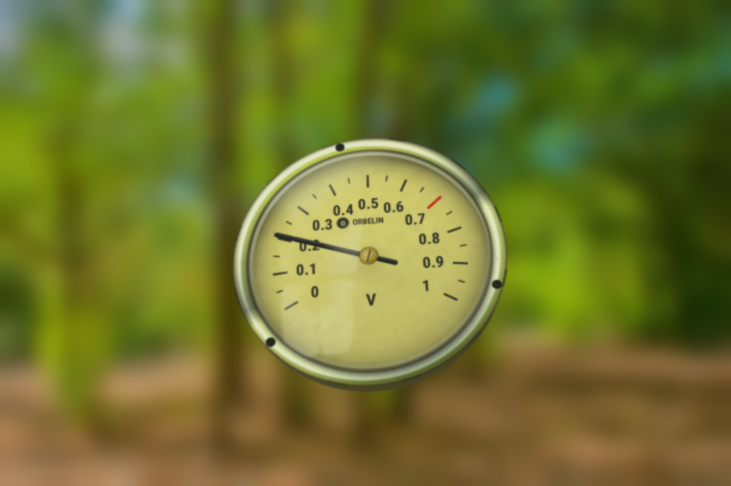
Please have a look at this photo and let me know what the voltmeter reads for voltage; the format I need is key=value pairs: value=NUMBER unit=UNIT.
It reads value=0.2 unit=V
